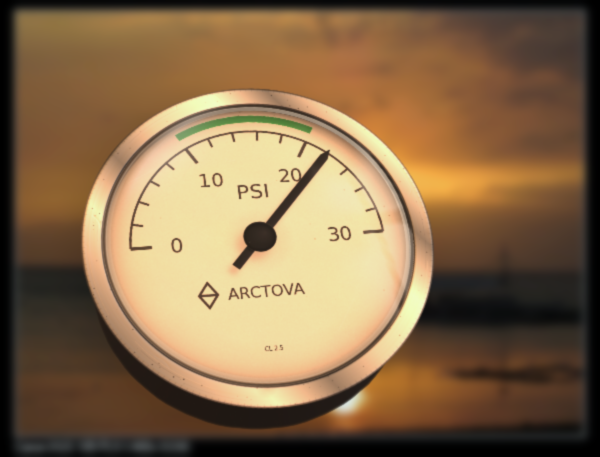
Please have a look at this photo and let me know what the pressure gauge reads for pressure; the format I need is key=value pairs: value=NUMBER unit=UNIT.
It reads value=22 unit=psi
